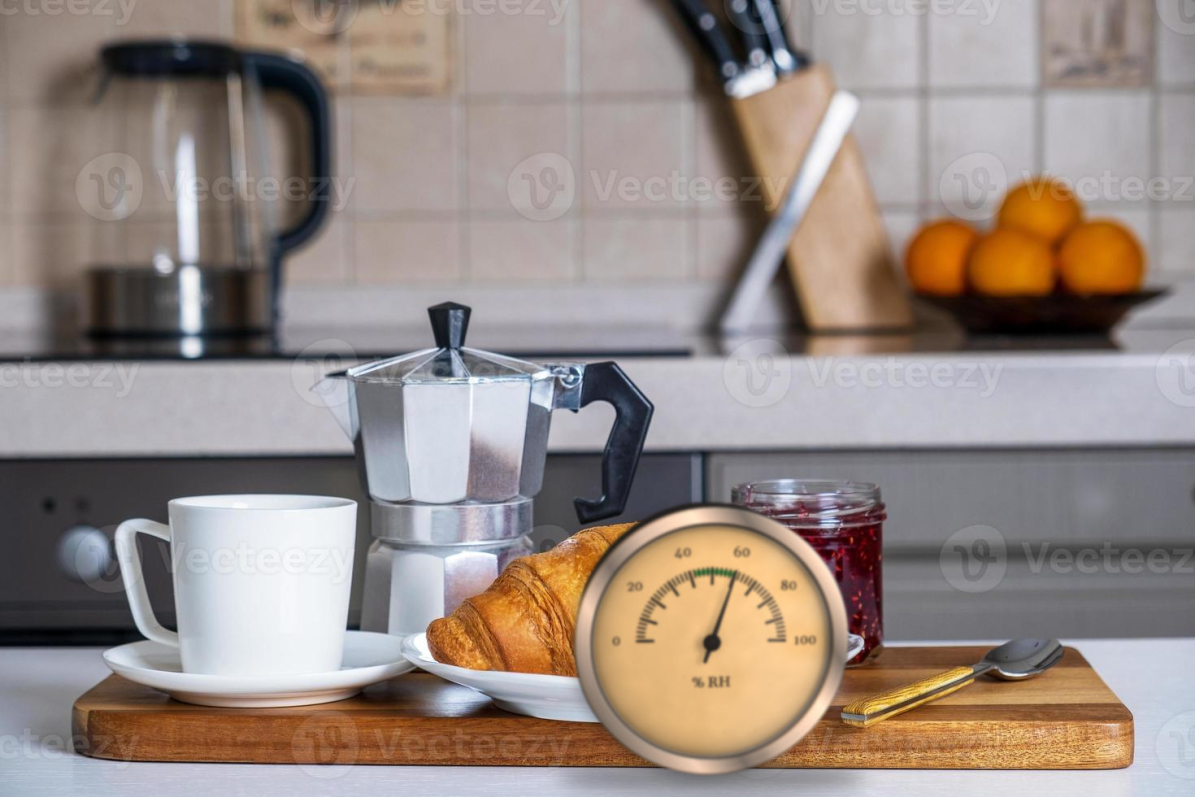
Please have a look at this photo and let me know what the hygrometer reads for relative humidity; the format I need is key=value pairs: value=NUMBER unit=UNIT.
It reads value=60 unit=%
